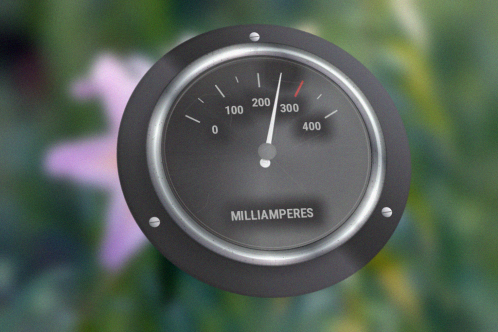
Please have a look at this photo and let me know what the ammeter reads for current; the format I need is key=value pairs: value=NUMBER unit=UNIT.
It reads value=250 unit=mA
